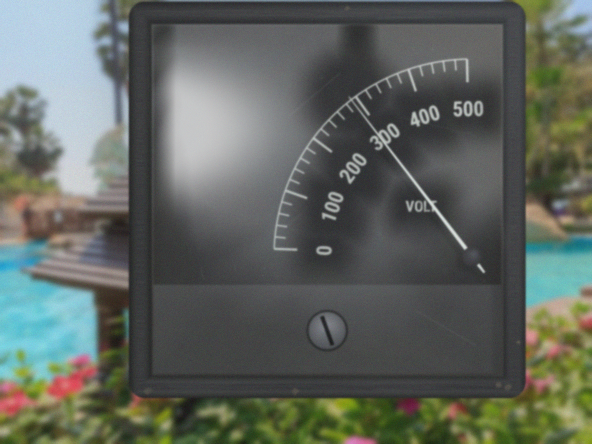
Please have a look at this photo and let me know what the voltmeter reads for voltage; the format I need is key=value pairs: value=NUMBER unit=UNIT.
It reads value=290 unit=V
